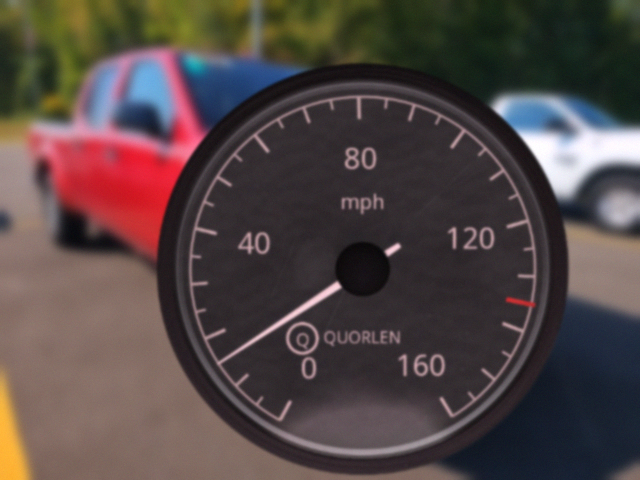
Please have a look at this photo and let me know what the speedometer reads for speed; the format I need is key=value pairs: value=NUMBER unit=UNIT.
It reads value=15 unit=mph
